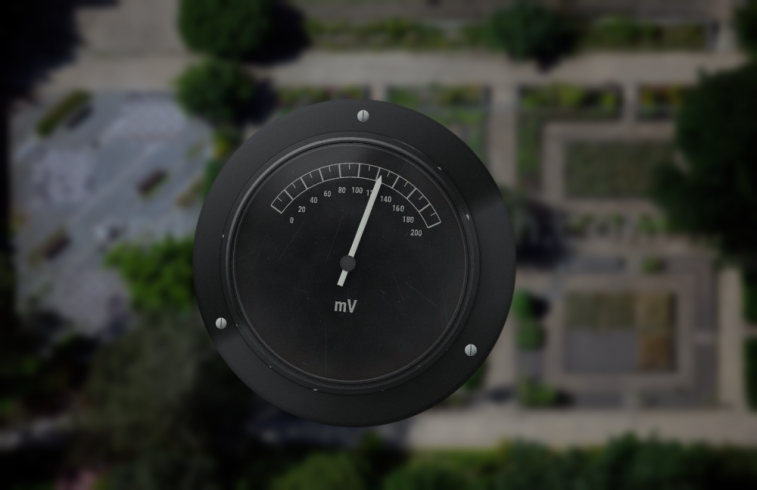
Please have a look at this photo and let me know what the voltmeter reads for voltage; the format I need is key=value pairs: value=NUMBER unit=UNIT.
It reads value=125 unit=mV
